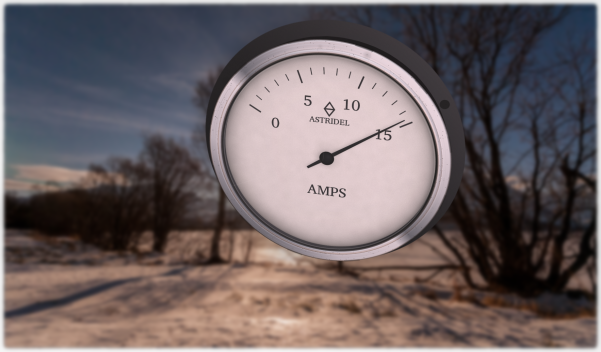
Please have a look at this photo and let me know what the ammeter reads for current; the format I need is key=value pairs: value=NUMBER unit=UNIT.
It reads value=14.5 unit=A
